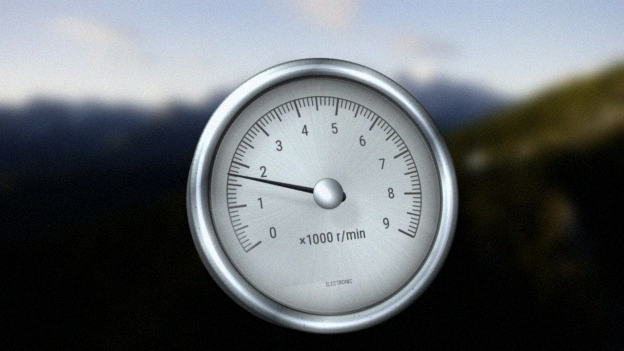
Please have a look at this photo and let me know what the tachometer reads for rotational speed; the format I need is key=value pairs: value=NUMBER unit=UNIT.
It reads value=1700 unit=rpm
